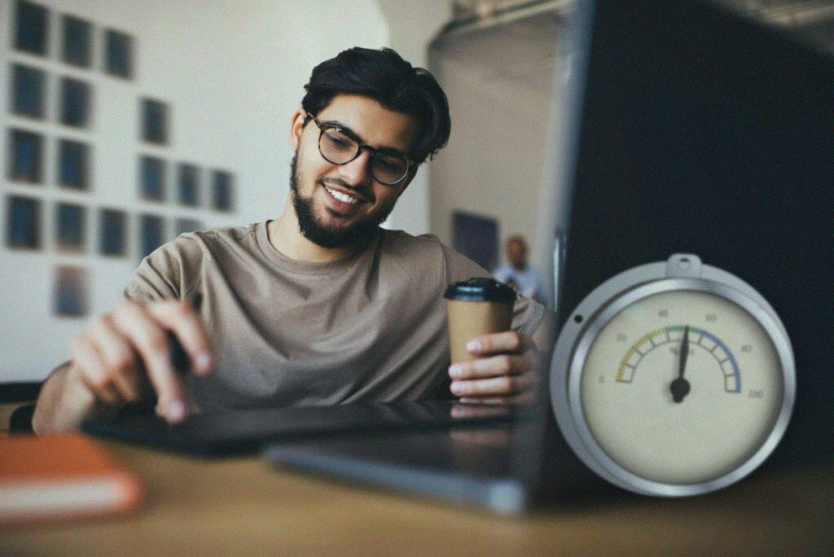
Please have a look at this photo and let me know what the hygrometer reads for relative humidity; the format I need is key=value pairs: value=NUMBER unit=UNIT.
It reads value=50 unit=%
